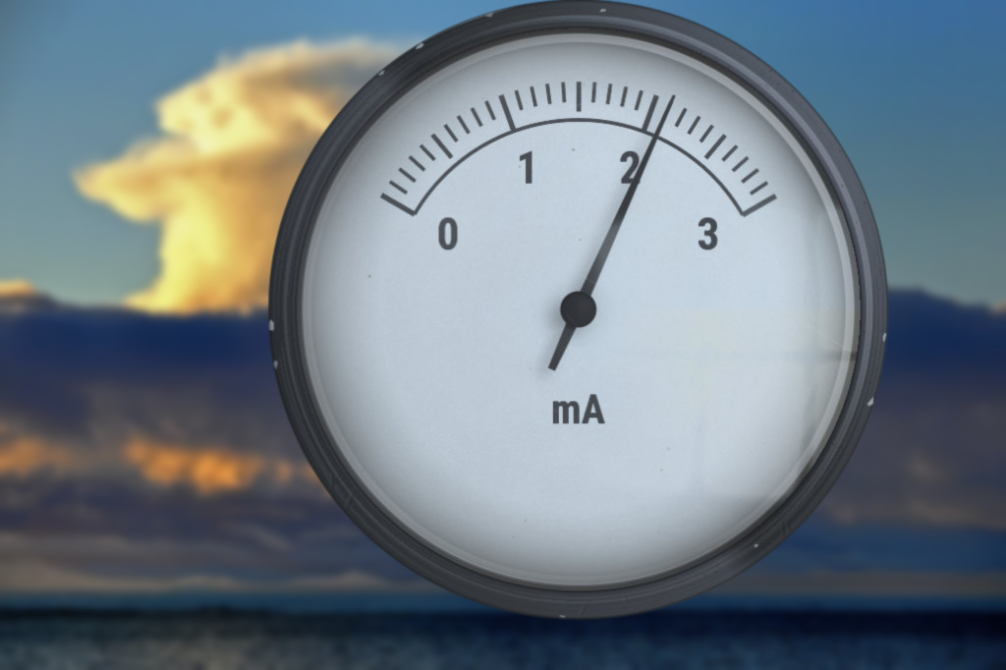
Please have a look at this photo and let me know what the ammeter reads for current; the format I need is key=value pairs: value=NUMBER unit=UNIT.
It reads value=2.1 unit=mA
